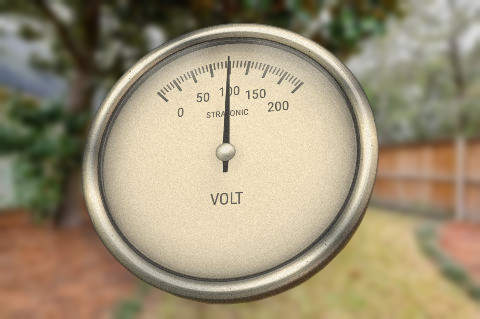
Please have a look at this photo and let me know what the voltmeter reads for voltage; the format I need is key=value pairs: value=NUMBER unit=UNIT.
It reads value=100 unit=V
